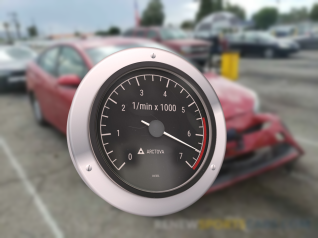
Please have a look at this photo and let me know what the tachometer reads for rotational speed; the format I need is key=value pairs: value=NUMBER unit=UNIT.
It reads value=6500 unit=rpm
